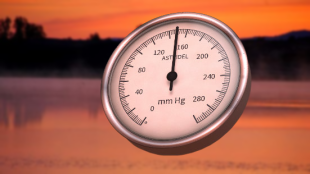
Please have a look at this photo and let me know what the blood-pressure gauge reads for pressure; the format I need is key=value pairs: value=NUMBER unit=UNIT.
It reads value=150 unit=mmHg
